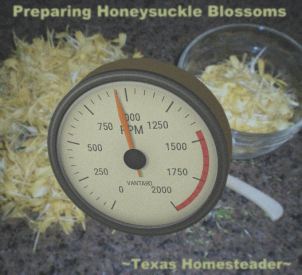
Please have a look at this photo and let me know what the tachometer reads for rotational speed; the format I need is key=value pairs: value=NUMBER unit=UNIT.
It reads value=950 unit=rpm
